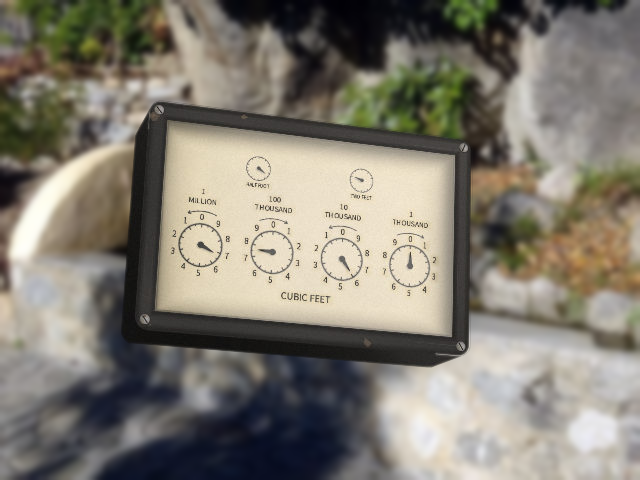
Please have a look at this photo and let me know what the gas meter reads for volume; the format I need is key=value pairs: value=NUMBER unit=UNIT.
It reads value=676000 unit=ft³
